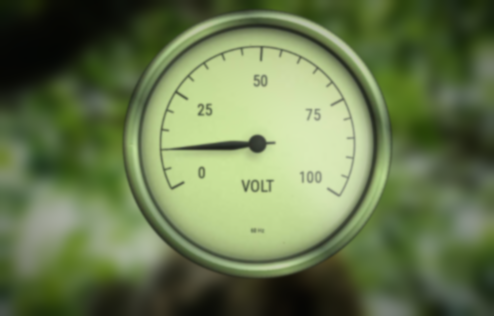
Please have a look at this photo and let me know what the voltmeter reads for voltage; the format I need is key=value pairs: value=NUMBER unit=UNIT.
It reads value=10 unit=V
